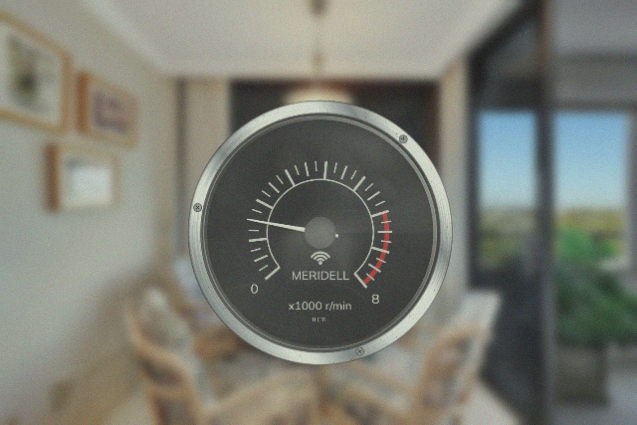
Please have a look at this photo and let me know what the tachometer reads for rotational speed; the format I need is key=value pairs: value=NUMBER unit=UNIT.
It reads value=1500 unit=rpm
